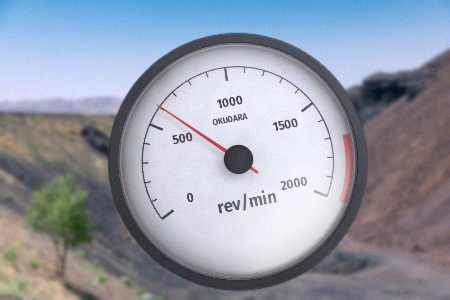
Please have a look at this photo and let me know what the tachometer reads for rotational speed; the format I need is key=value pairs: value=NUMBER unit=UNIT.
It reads value=600 unit=rpm
